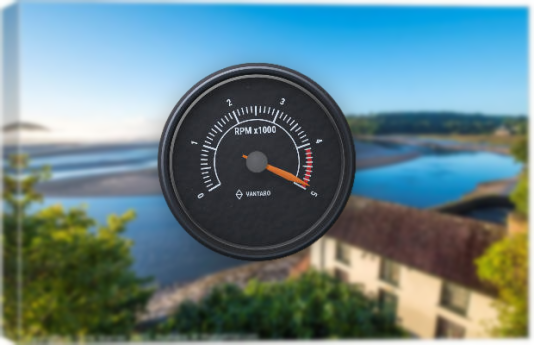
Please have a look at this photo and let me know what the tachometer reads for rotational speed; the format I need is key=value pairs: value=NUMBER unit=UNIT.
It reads value=4900 unit=rpm
